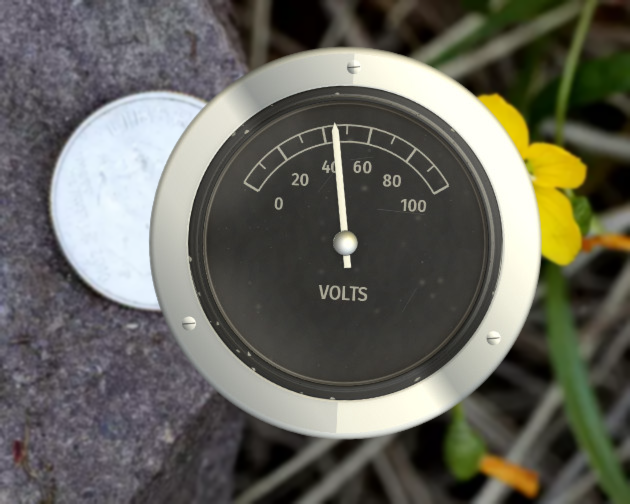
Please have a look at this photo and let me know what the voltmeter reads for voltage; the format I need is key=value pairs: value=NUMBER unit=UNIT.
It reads value=45 unit=V
